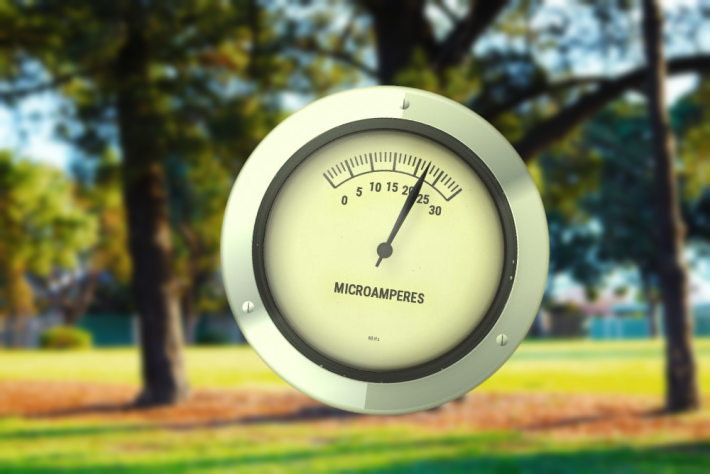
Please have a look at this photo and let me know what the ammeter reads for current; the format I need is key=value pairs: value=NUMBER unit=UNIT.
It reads value=22 unit=µA
